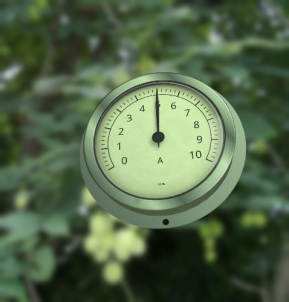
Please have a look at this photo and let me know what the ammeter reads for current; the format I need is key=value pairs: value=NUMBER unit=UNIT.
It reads value=5 unit=A
